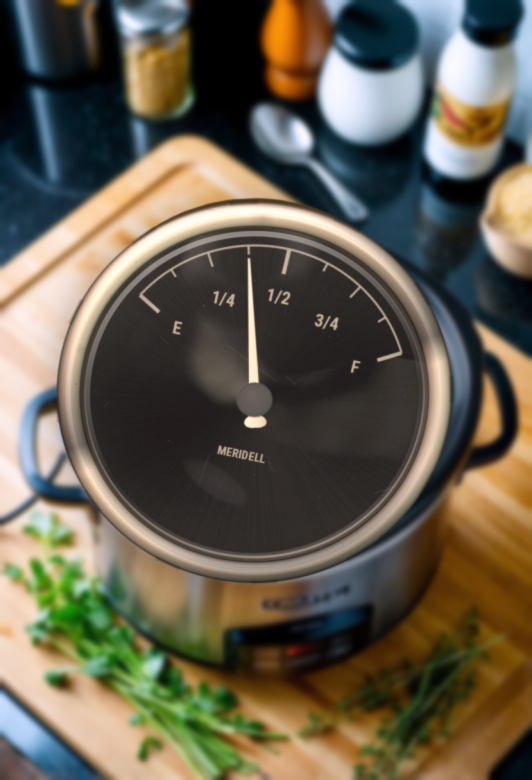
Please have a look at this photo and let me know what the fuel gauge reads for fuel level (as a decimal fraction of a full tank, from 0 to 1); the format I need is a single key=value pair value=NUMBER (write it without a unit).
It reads value=0.375
